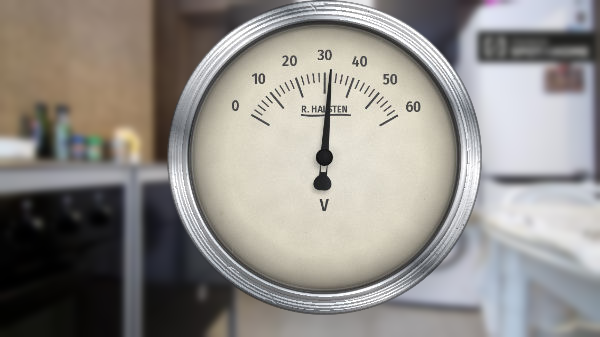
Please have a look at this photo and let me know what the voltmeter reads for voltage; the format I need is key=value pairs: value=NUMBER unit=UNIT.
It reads value=32 unit=V
